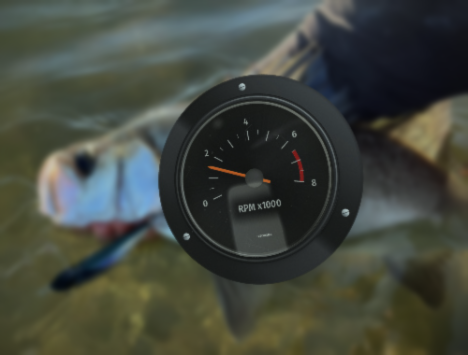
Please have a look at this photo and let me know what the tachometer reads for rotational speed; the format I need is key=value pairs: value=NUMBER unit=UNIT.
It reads value=1500 unit=rpm
